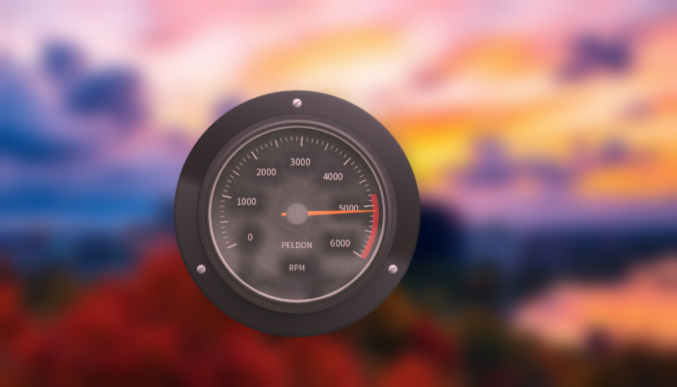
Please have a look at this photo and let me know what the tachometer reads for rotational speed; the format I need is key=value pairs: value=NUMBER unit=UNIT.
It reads value=5100 unit=rpm
